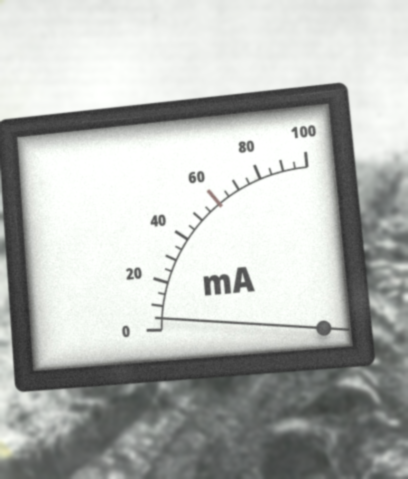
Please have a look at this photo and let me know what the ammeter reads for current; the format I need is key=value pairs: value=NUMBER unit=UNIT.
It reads value=5 unit=mA
